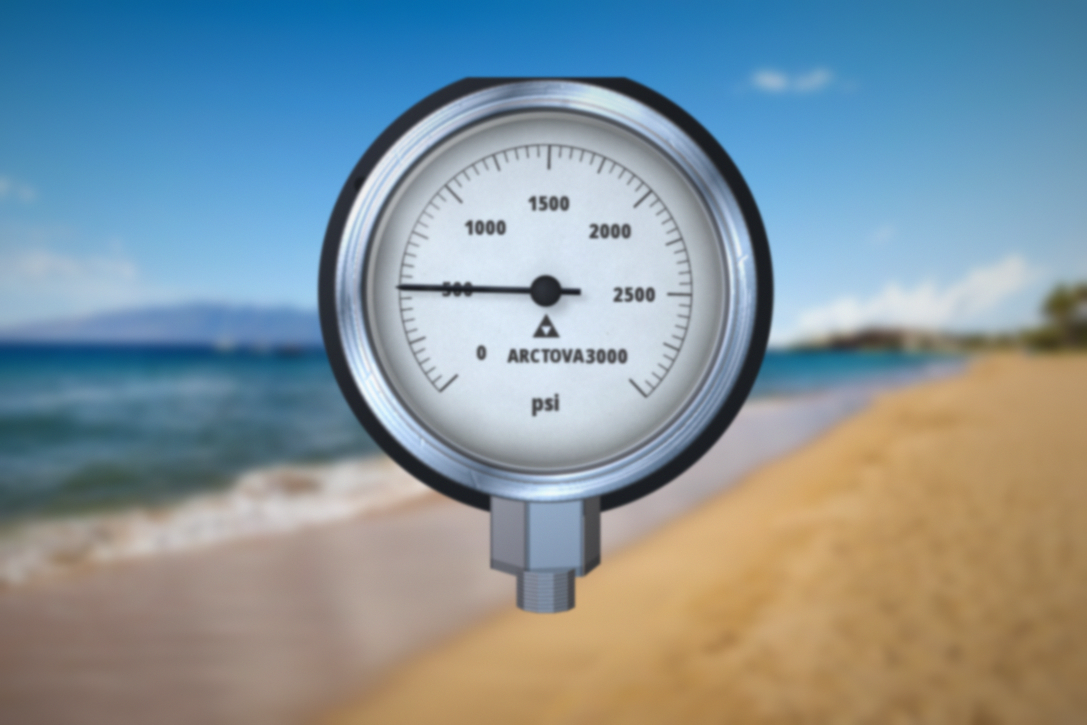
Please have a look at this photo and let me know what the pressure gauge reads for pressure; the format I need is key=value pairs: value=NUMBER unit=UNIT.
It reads value=500 unit=psi
